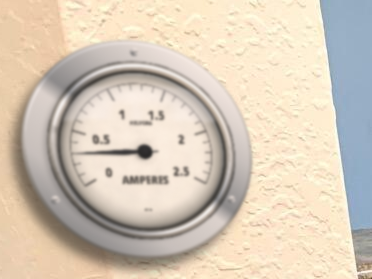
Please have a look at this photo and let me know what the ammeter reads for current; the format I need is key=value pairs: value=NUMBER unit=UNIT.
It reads value=0.3 unit=A
